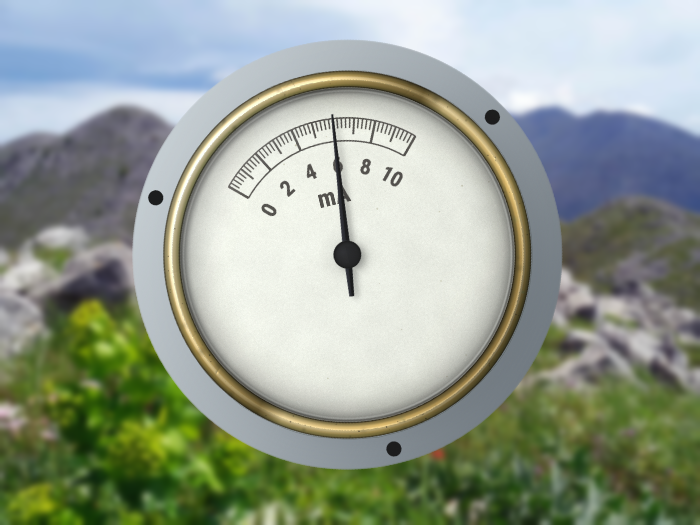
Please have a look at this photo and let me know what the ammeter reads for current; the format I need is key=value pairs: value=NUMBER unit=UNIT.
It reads value=6 unit=mA
